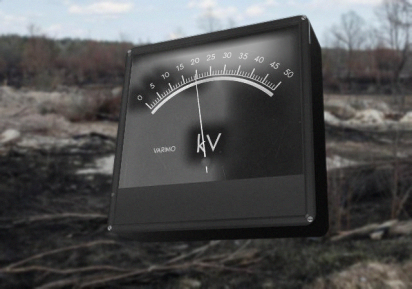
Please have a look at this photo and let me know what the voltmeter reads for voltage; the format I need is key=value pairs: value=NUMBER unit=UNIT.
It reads value=20 unit=kV
